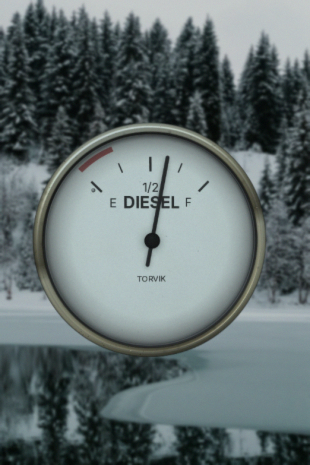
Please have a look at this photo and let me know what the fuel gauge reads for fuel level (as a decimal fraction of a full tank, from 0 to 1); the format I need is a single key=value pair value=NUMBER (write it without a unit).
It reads value=0.625
